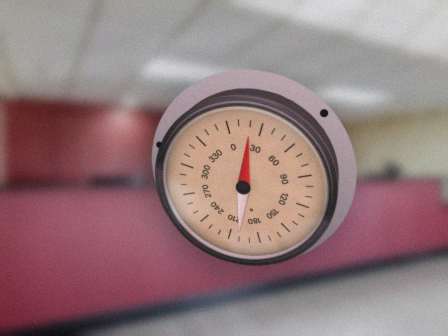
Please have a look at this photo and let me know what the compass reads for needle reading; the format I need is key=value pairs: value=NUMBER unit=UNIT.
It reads value=20 unit=°
